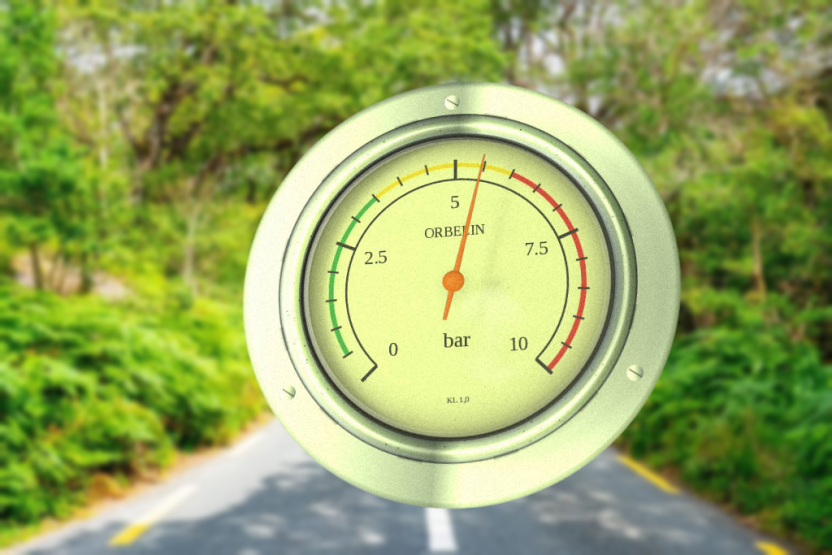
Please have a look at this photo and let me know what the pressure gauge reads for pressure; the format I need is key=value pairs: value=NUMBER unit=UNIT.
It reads value=5.5 unit=bar
